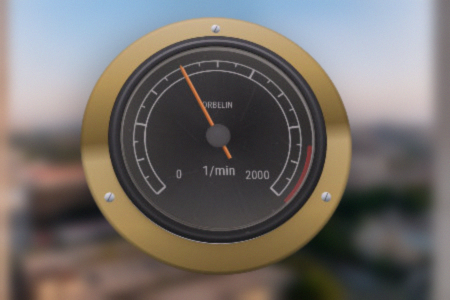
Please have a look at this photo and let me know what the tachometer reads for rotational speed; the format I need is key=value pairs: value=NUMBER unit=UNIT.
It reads value=800 unit=rpm
